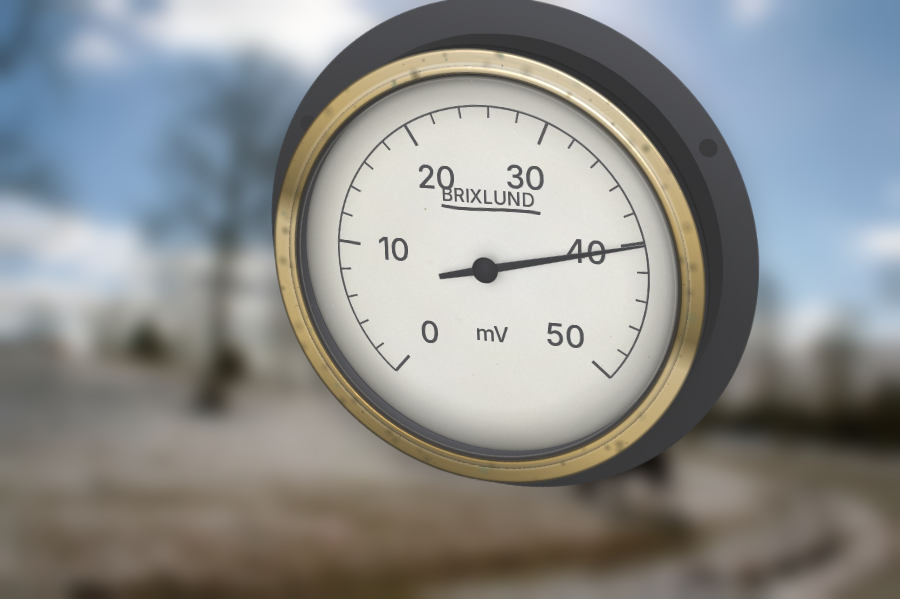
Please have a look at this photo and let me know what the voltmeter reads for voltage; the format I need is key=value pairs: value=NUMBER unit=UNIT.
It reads value=40 unit=mV
